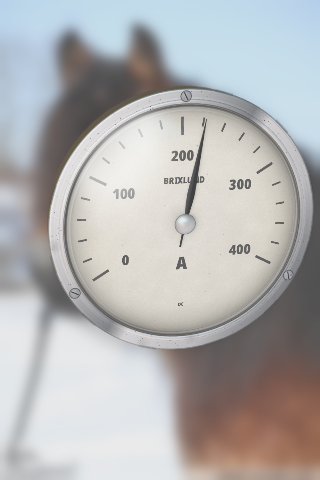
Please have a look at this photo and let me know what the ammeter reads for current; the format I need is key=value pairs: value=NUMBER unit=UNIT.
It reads value=220 unit=A
